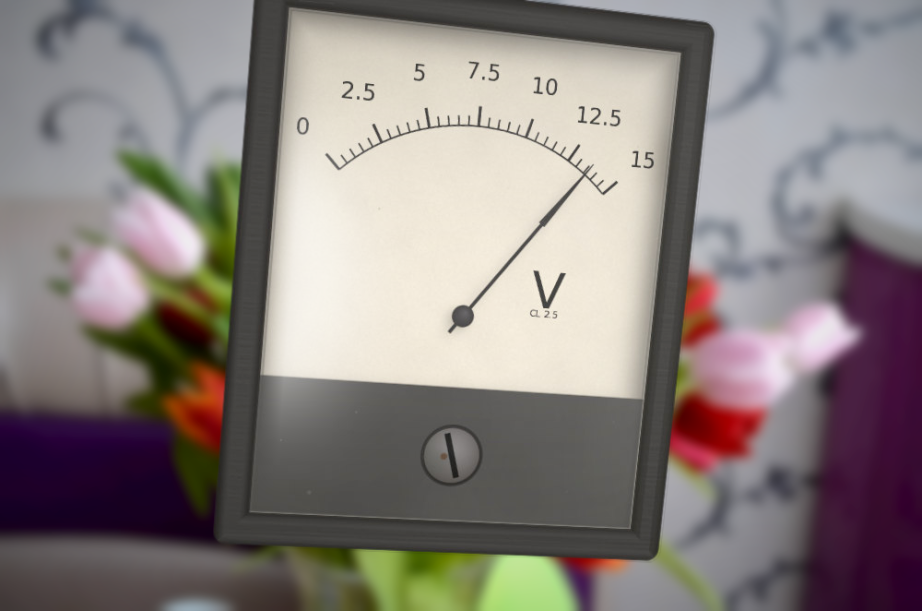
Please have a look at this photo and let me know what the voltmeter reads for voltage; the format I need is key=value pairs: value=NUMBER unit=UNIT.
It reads value=13.5 unit=V
